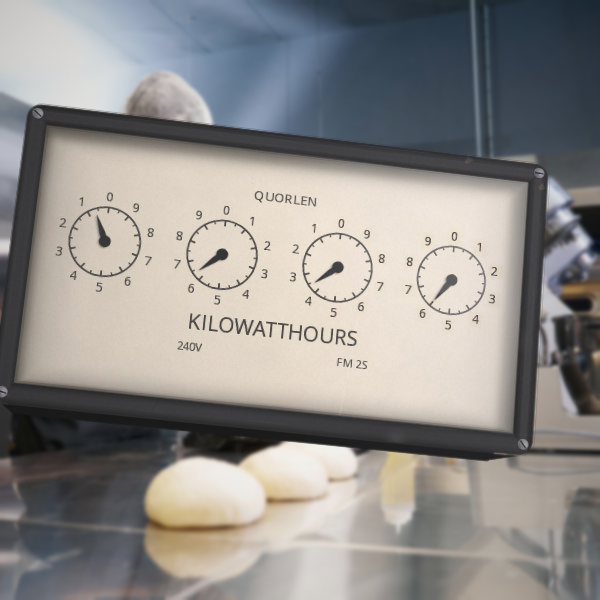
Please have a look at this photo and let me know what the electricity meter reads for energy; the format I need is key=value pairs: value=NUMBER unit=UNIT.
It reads value=636 unit=kWh
